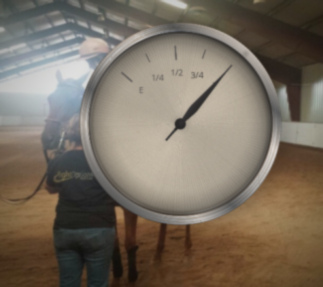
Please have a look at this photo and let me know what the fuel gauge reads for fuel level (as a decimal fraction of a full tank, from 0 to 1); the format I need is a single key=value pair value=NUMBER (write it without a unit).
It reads value=1
